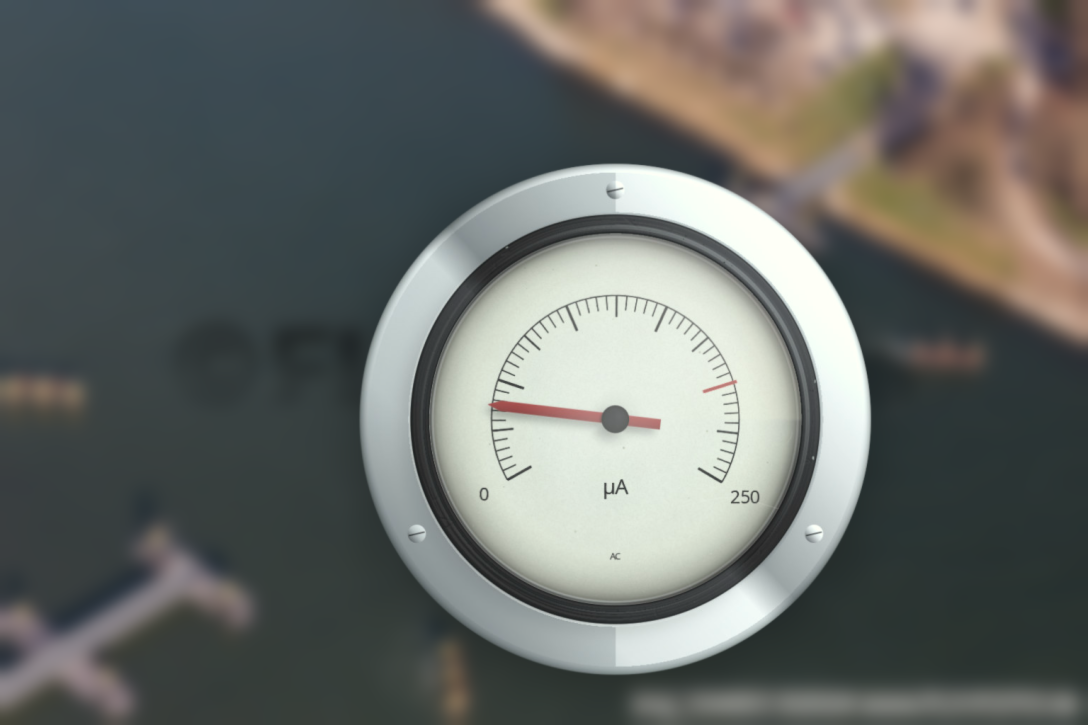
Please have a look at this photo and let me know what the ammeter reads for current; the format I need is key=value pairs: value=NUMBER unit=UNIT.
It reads value=37.5 unit=µA
